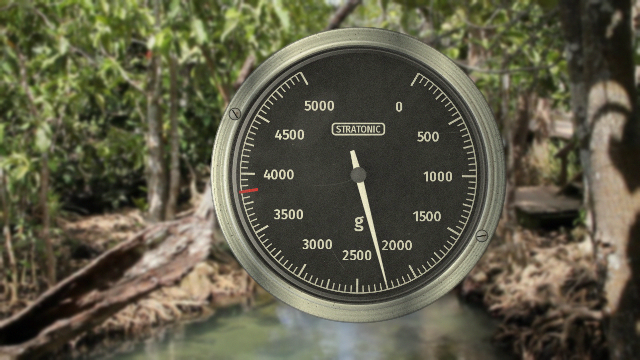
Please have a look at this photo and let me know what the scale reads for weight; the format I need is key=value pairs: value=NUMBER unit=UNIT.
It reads value=2250 unit=g
